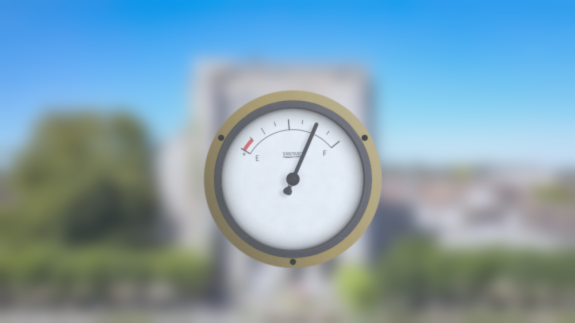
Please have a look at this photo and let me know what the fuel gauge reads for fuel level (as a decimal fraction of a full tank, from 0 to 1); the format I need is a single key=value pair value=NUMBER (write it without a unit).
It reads value=0.75
